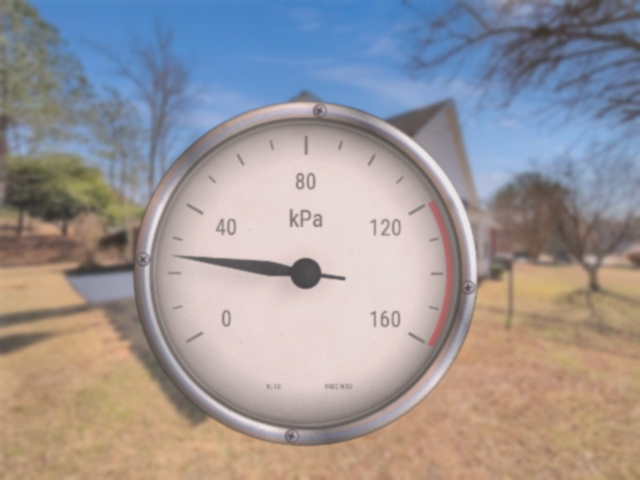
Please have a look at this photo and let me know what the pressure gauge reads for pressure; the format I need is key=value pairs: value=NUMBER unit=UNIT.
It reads value=25 unit=kPa
